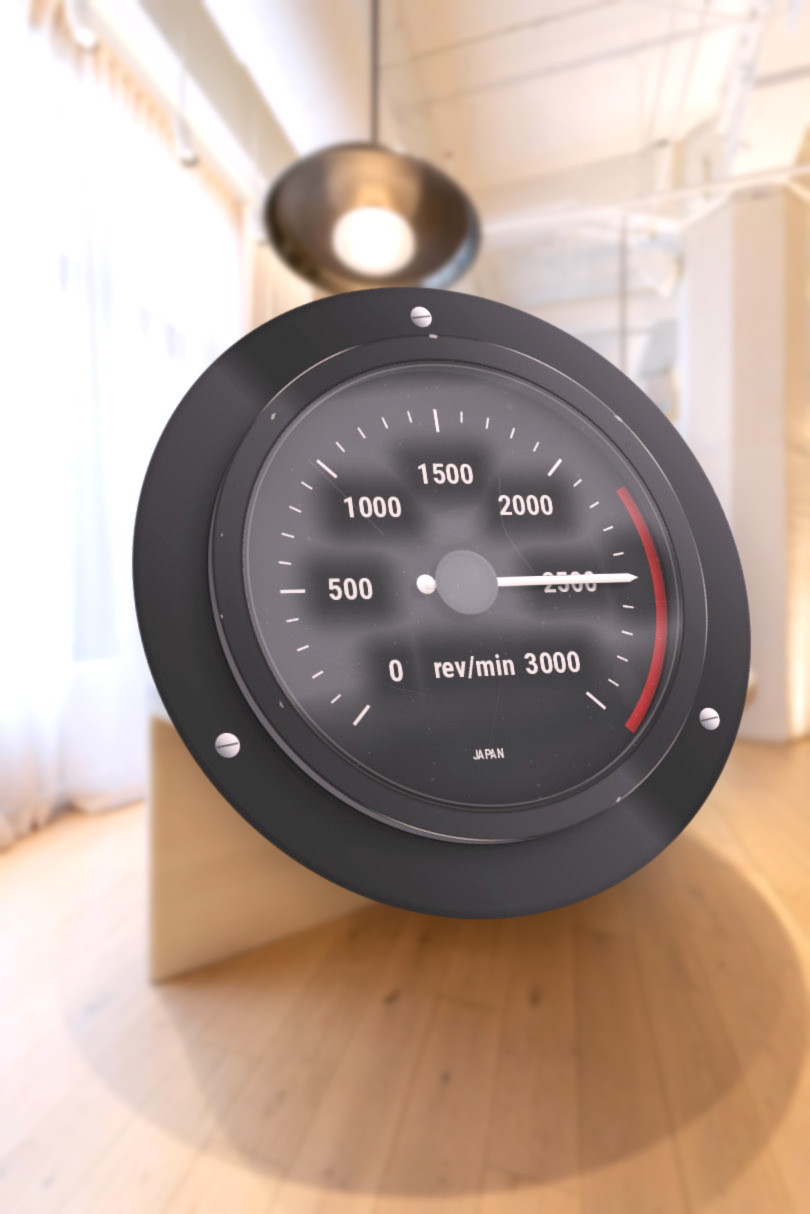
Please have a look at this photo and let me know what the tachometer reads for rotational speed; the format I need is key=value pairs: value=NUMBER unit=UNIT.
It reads value=2500 unit=rpm
